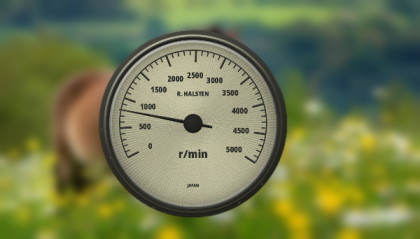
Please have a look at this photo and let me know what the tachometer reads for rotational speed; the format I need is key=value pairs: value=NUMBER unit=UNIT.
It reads value=800 unit=rpm
